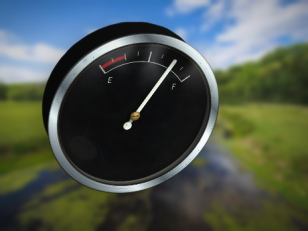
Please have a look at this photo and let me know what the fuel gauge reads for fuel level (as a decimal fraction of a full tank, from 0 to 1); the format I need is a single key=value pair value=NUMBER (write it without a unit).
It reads value=0.75
